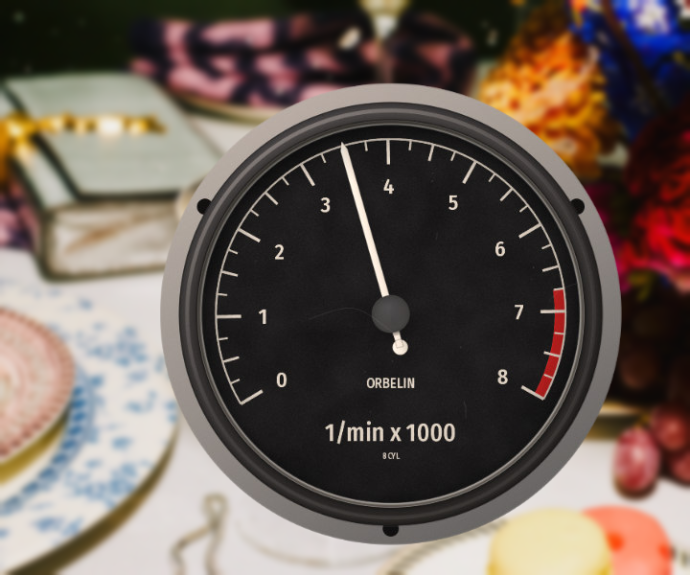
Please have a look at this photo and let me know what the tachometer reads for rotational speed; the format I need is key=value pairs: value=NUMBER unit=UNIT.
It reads value=3500 unit=rpm
